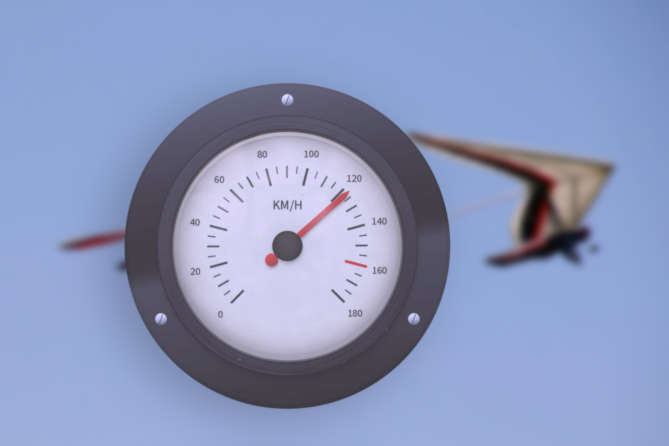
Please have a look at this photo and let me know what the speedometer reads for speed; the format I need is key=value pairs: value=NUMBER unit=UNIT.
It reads value=122.5 unit=km/h
